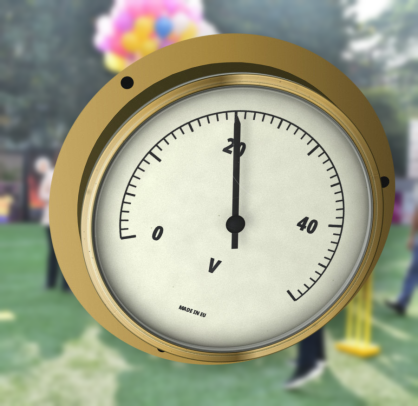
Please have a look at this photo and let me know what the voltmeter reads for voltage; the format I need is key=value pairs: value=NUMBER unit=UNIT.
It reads value=20 unit=V
